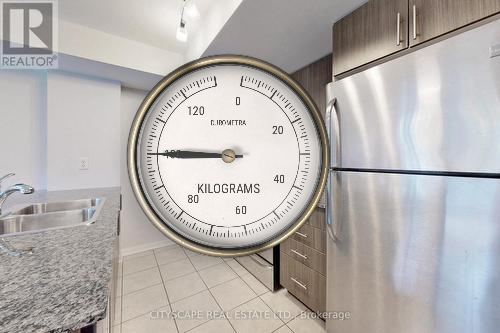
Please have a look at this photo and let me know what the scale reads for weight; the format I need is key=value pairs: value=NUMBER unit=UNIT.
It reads value=100 unit=kg
